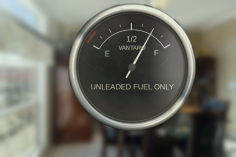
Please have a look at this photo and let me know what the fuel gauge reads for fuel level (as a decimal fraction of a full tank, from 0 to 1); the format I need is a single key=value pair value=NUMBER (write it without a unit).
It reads value=0.75
